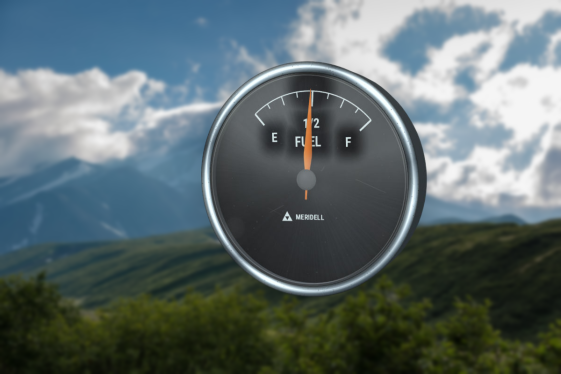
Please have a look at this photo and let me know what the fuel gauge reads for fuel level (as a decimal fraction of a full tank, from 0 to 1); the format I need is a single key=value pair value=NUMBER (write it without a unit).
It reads value=0.5
